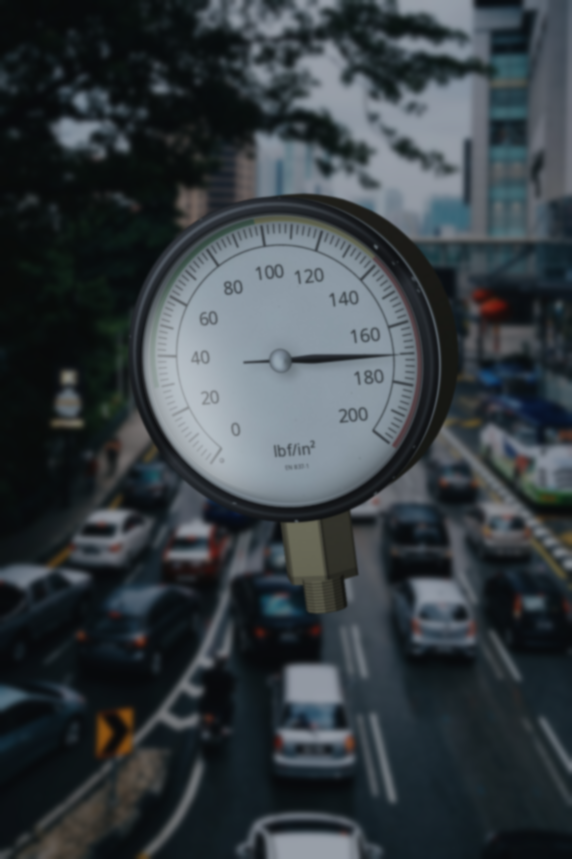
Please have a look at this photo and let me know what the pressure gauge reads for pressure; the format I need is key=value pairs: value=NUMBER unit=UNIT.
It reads value=170 unit=psi
